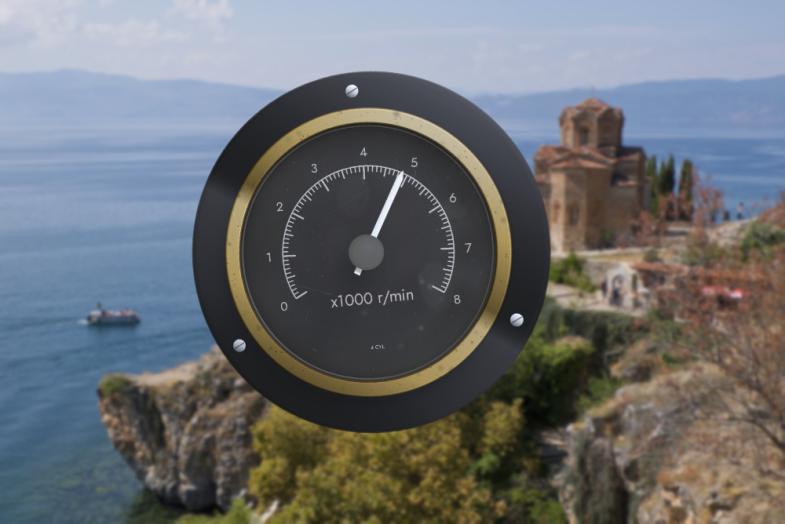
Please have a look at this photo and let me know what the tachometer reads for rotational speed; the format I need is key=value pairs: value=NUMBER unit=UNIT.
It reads value=4900 unit=rpm
